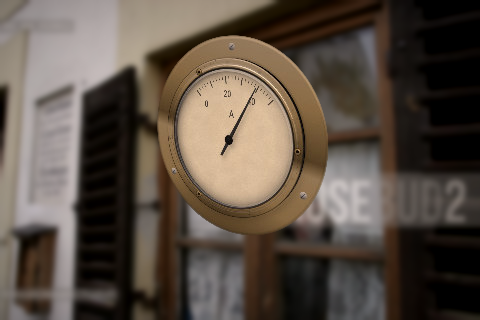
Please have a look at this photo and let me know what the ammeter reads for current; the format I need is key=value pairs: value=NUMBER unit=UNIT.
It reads value=40 unit=A
